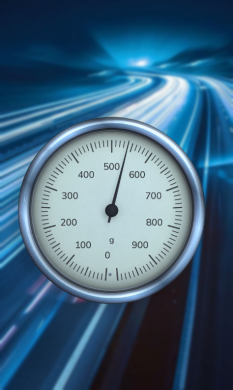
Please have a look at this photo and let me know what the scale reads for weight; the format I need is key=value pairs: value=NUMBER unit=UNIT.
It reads value=540 unit=g
